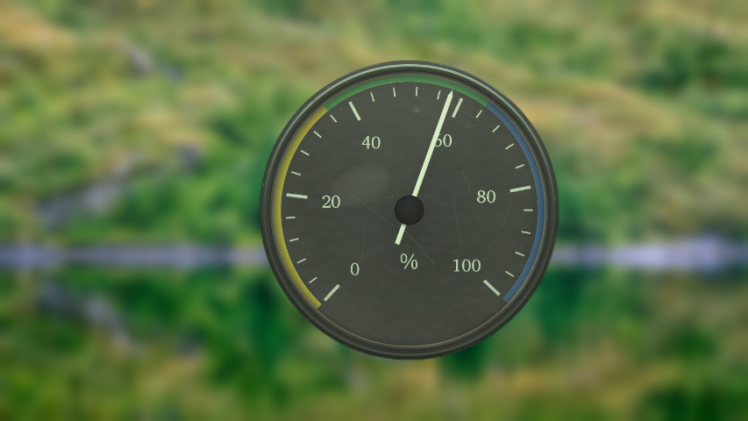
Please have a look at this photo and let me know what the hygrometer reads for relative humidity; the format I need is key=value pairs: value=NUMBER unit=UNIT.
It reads value=58 unit=%
